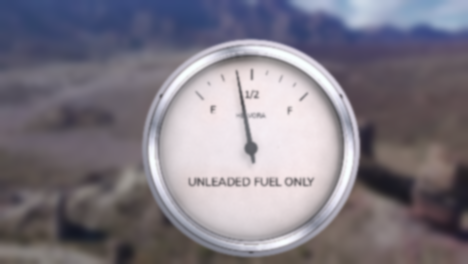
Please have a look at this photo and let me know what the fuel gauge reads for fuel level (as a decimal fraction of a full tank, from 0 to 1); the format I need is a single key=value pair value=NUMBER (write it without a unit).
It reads value=0.375
